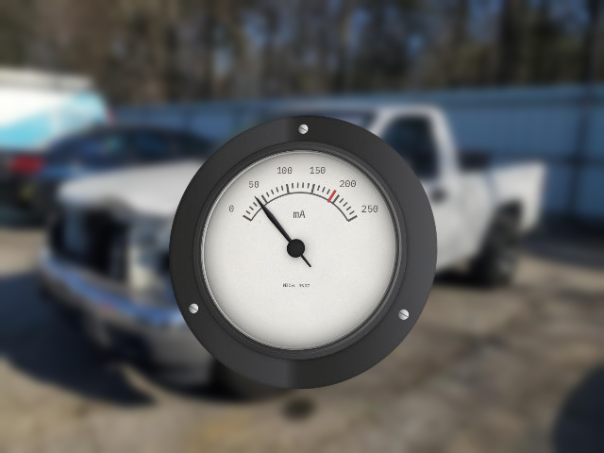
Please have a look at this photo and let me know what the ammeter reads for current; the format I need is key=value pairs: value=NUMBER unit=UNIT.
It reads value=40 unit=mA
